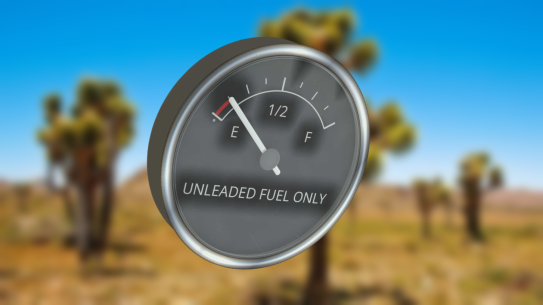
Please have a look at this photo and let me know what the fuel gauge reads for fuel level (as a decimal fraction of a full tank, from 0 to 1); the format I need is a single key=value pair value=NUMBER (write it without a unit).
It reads value=0.125
